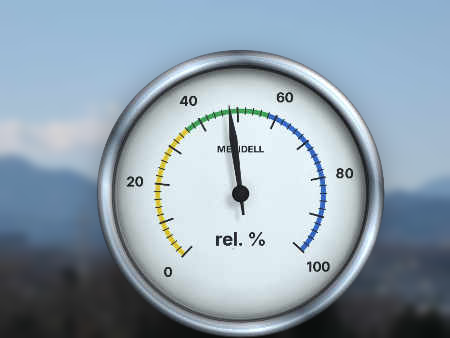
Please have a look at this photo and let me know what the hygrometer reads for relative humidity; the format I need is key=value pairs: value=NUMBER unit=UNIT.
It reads value=48 unit=%
